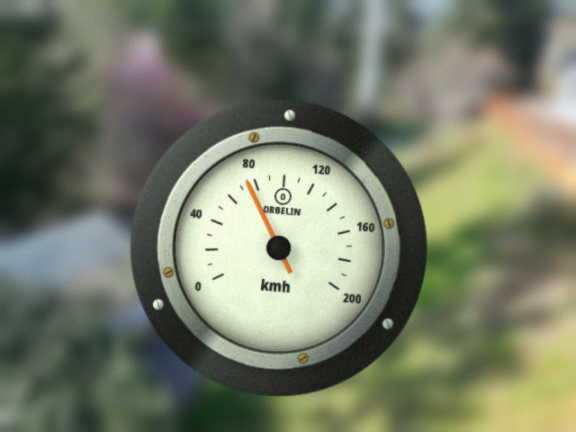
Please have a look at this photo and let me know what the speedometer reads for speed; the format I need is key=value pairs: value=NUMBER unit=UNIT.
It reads value=75 unit=km/h
